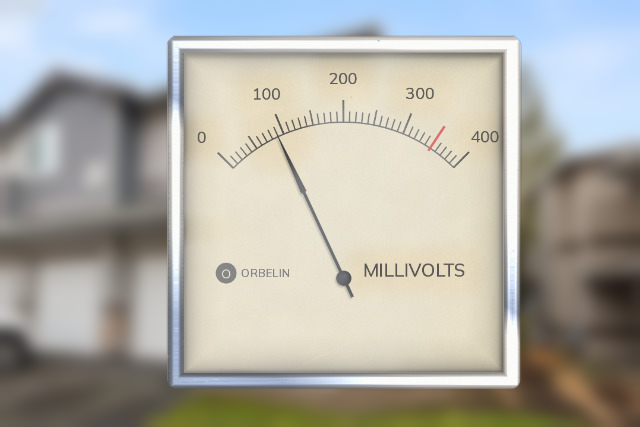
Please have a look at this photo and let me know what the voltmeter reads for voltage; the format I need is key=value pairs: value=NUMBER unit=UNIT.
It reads value=90 unit=mV
